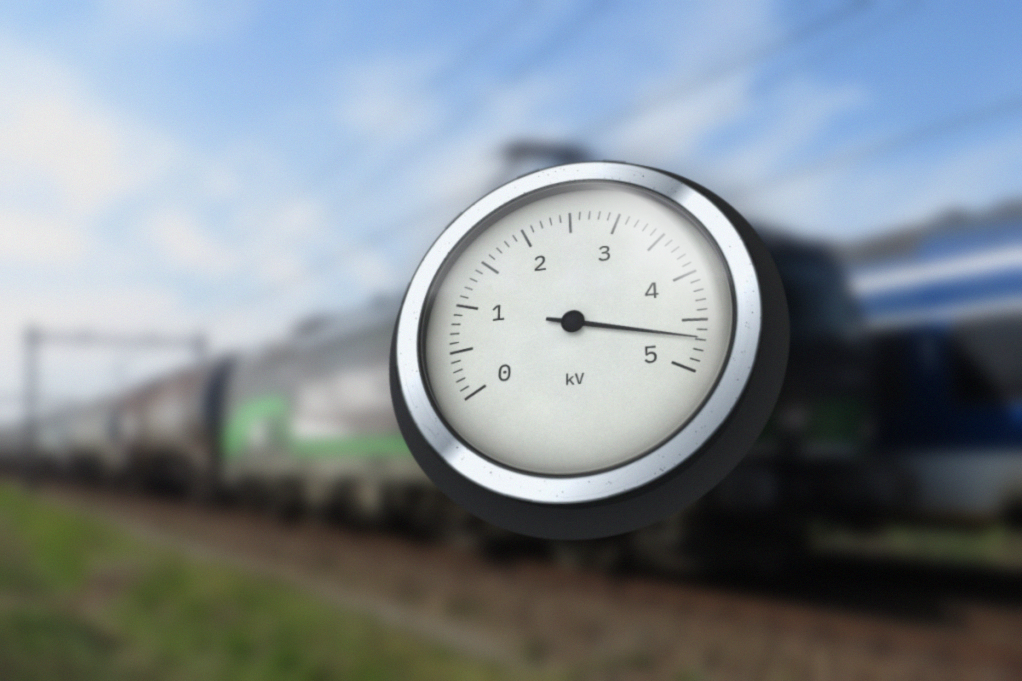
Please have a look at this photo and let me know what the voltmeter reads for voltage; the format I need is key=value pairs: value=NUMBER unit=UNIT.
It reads value=4.7 unit=kV
